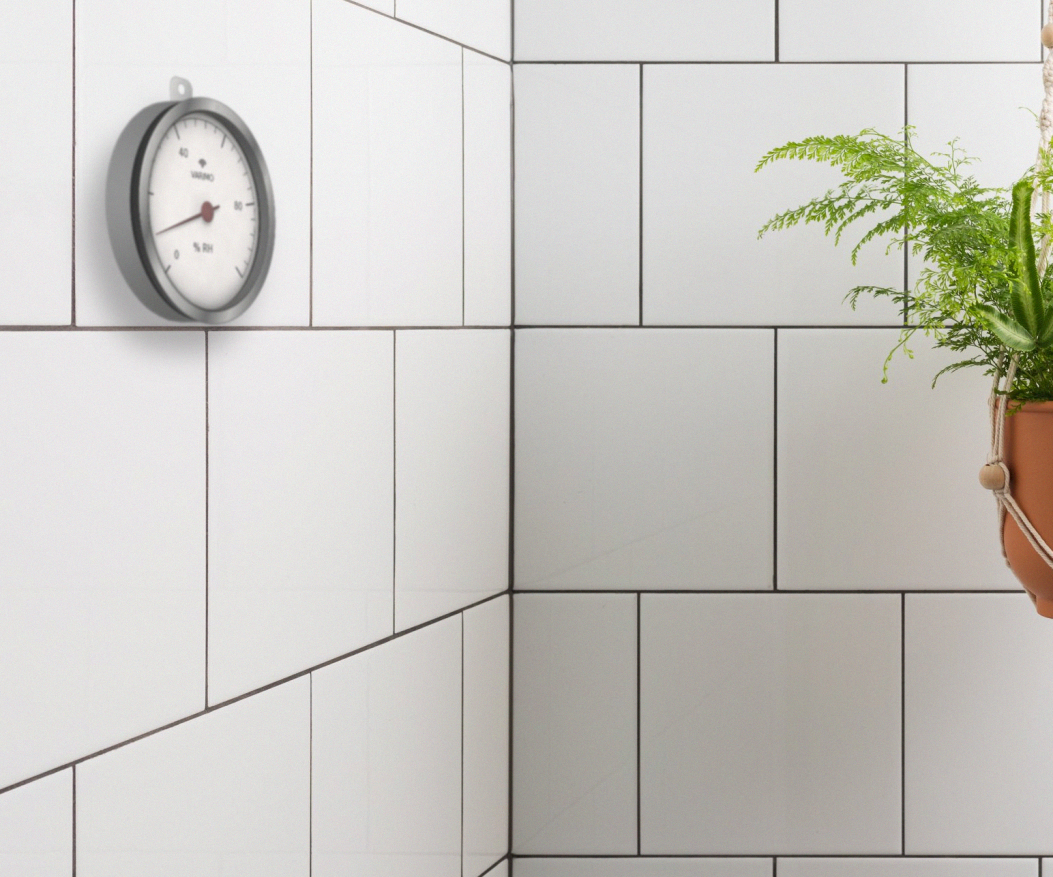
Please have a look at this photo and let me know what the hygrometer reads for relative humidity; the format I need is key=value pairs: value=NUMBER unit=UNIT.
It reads value=10 unit=%
